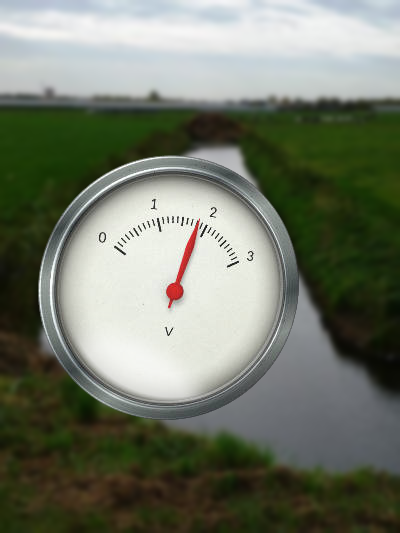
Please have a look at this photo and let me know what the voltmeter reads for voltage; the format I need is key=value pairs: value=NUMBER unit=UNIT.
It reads value=1.8 unit=V
